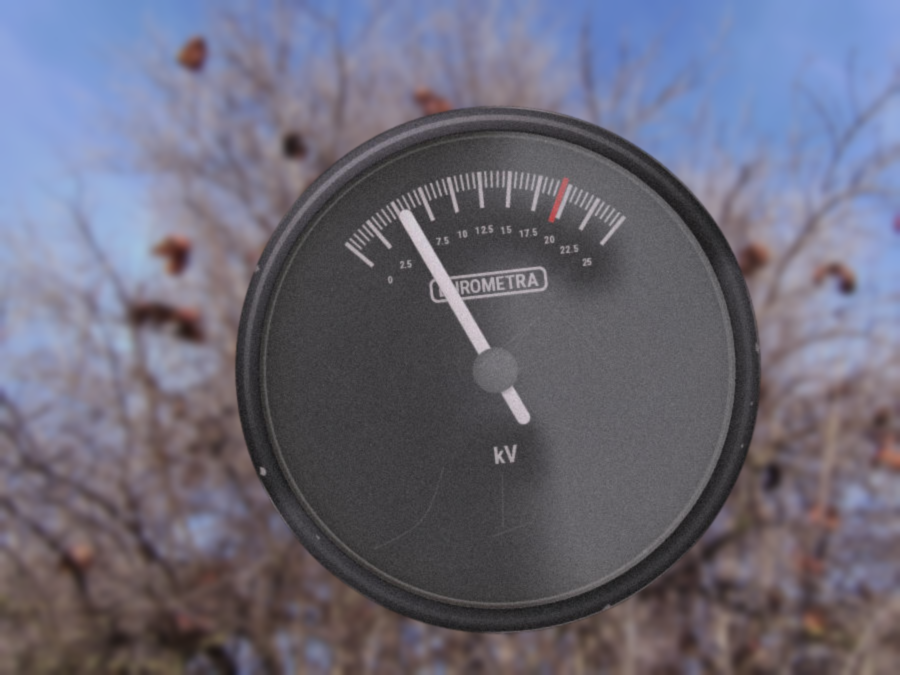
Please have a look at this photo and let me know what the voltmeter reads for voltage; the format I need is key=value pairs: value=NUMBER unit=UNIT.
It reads value=5.5 unit=kV
